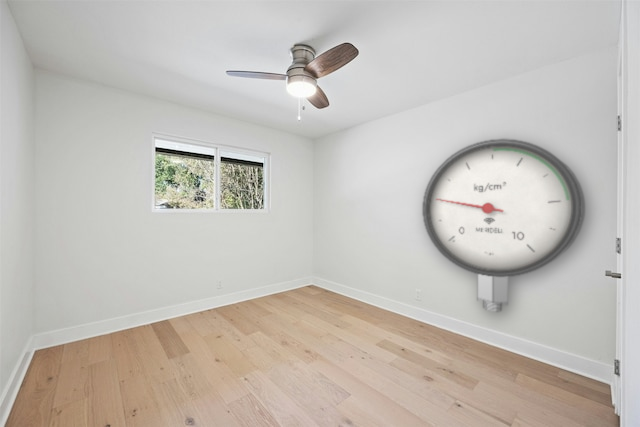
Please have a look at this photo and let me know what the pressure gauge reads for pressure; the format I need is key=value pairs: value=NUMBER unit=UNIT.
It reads value=2 unit=kg/cm²
